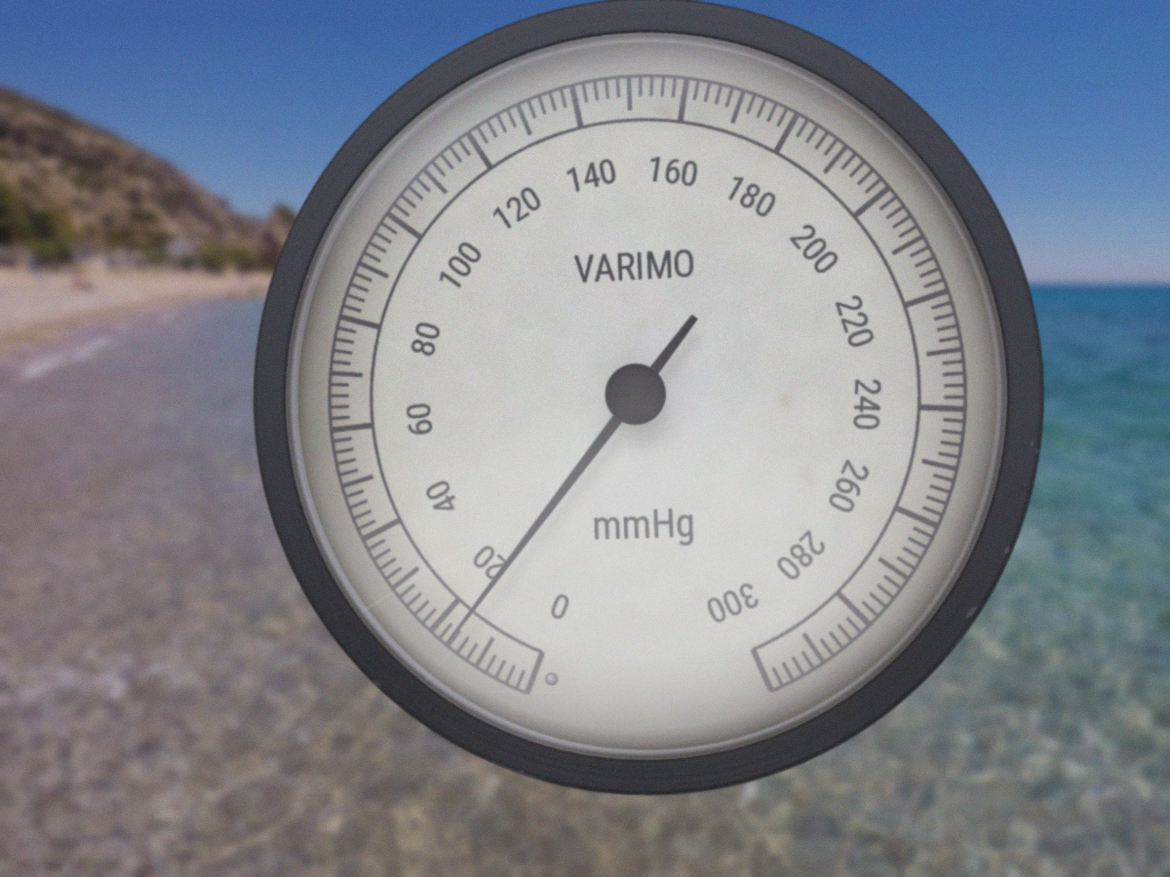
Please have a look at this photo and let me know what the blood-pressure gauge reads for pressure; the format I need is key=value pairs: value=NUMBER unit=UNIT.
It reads value=16 unit=mmHg
